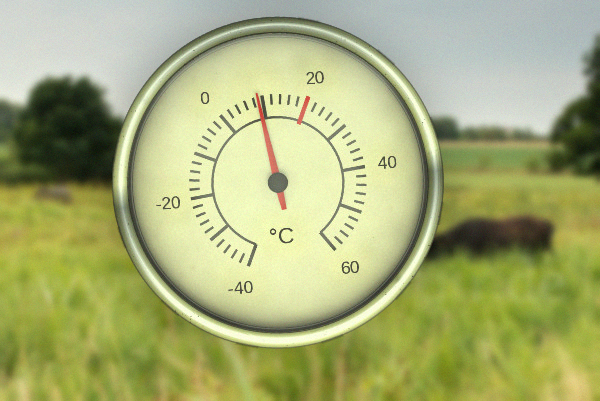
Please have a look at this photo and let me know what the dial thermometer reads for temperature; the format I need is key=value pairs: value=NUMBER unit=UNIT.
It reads value=9 unit=°C
